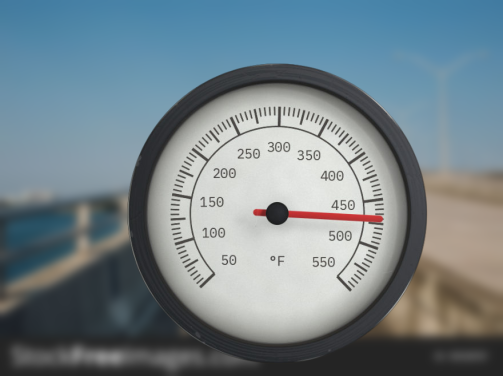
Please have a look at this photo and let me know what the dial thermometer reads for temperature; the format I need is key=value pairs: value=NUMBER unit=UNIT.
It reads value=470 unit=°F
